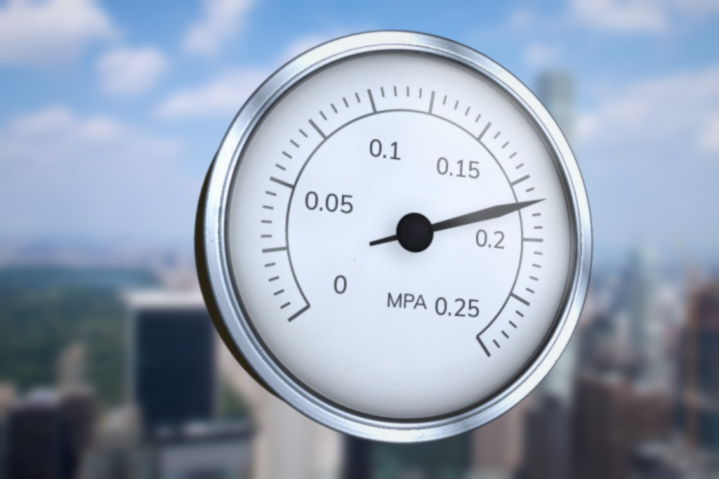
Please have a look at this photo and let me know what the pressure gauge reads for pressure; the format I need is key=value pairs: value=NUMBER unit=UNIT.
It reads value=0.185 unit=MPa
